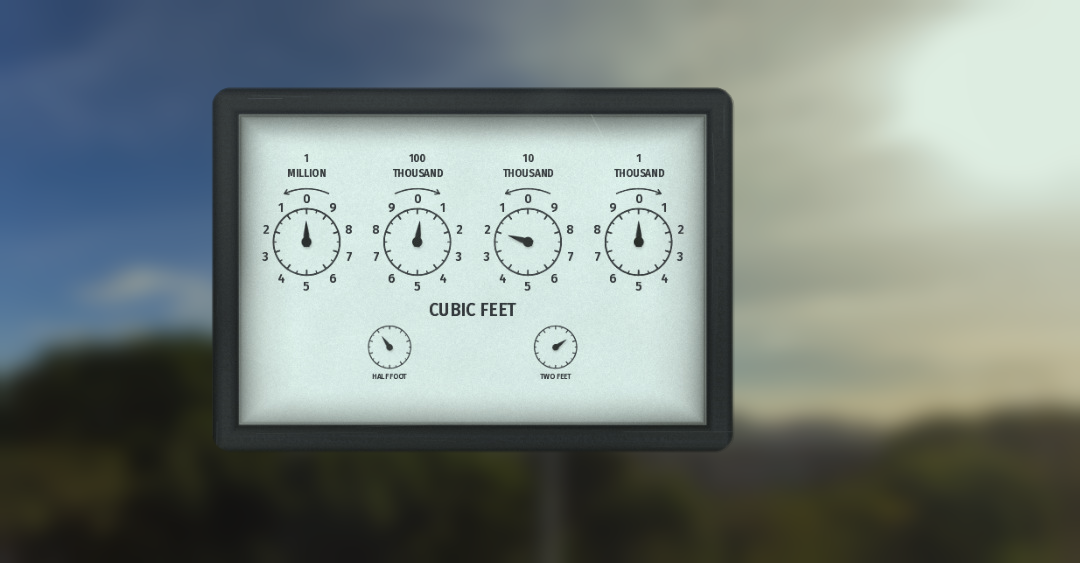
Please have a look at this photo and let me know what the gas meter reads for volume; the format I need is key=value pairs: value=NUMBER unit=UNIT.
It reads value=2000 unit=ft³
